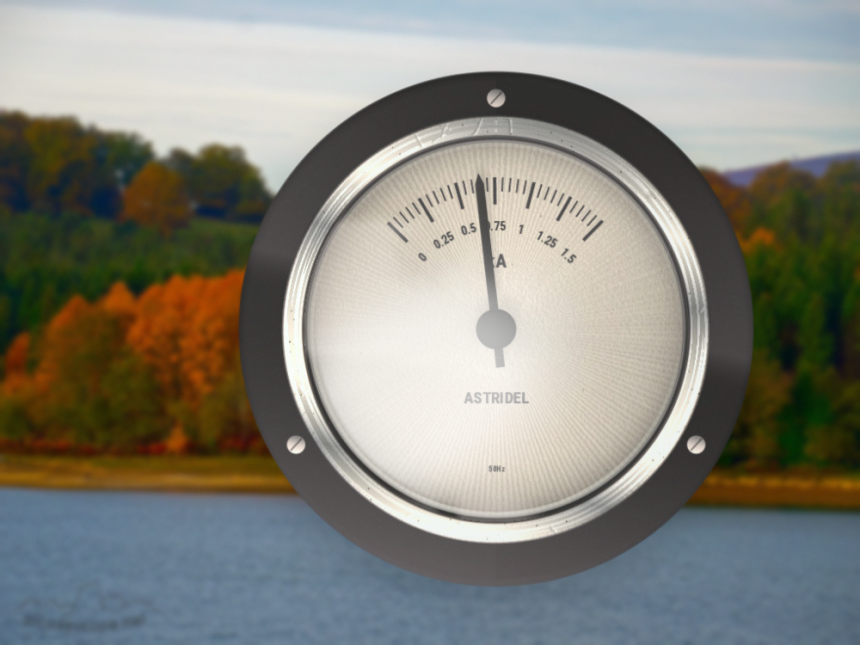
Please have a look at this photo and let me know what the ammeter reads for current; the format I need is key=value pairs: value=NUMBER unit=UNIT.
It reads value=0.65 unit=kA
